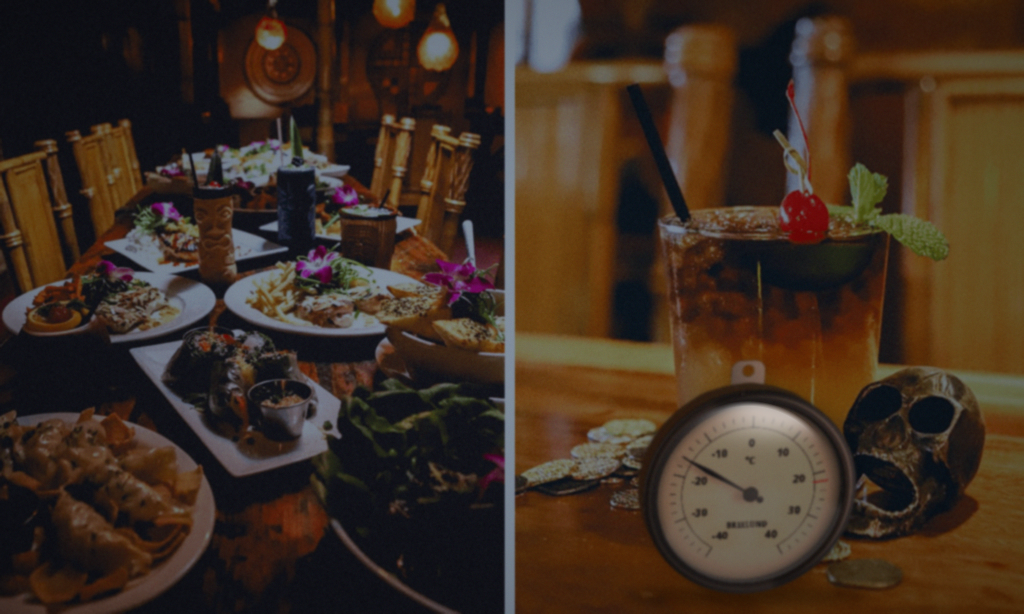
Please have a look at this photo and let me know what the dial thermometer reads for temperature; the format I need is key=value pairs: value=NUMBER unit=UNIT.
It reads value=-16 unit=°C
